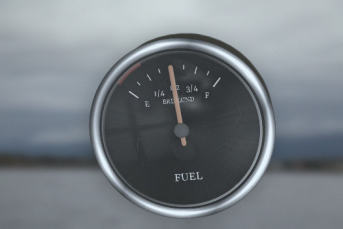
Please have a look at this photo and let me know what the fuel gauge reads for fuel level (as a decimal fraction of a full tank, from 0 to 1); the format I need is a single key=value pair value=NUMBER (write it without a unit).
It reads value=0.5
